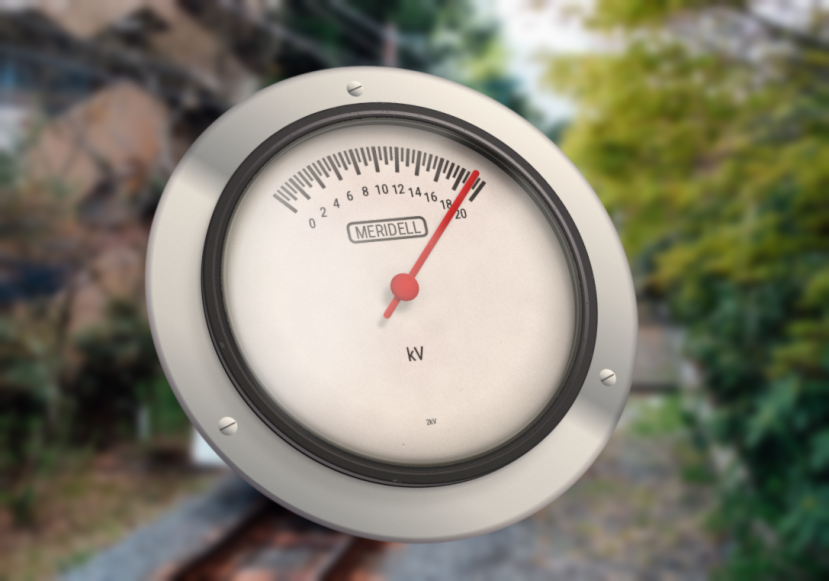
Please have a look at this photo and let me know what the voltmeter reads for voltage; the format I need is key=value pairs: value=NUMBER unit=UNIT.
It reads value=19 unit=kV
